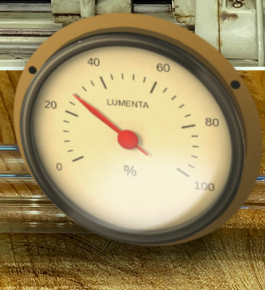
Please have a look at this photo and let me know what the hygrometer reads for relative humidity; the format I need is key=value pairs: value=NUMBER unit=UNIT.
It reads value=28 unit=%
